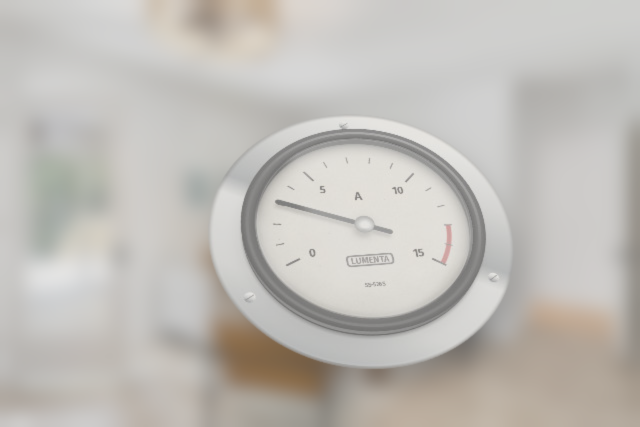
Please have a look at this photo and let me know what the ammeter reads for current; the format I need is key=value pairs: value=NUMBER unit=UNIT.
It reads value=3 unit=A
